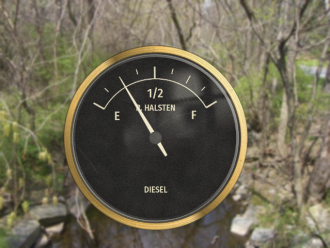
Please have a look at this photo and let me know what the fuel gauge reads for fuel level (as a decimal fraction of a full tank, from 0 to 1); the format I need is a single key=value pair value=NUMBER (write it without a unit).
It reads value=0.25
